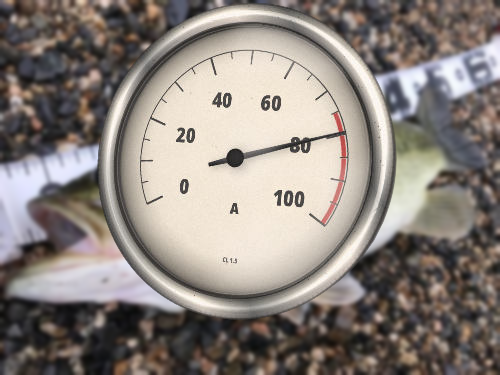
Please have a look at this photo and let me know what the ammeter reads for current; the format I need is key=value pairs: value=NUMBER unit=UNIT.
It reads value=80 unit=A
